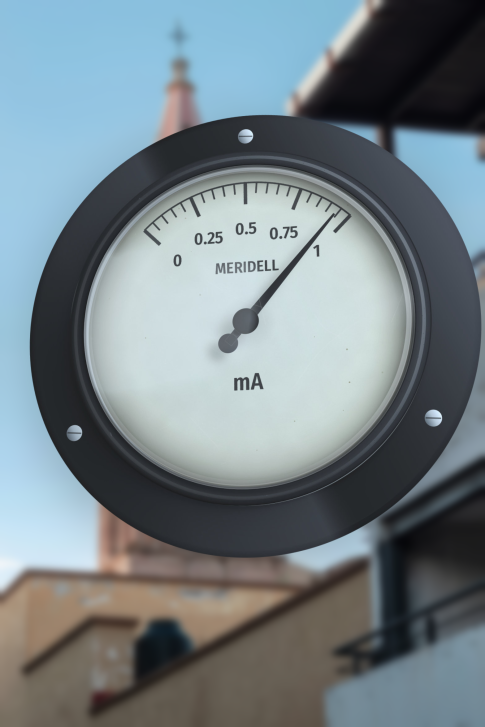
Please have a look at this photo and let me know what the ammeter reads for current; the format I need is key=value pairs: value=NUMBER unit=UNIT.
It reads value=0.95 unit=mA
